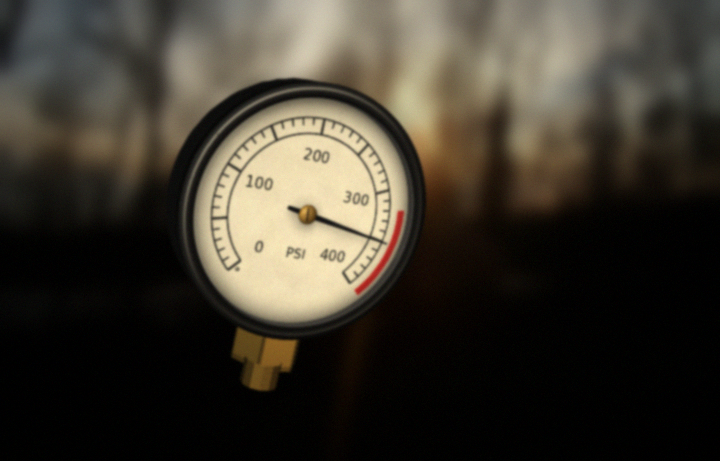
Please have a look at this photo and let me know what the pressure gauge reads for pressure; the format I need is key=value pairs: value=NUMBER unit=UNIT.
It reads value=350 unit=psi
